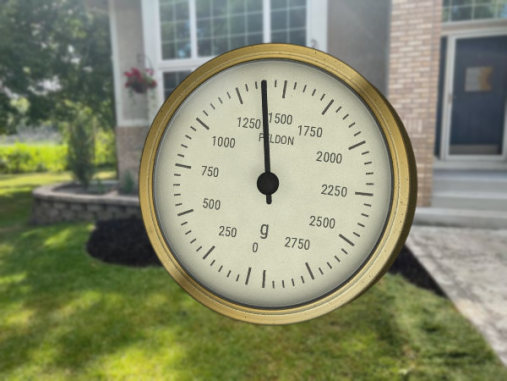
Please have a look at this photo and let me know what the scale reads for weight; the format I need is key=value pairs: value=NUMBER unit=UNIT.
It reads value=1400 unit=g
